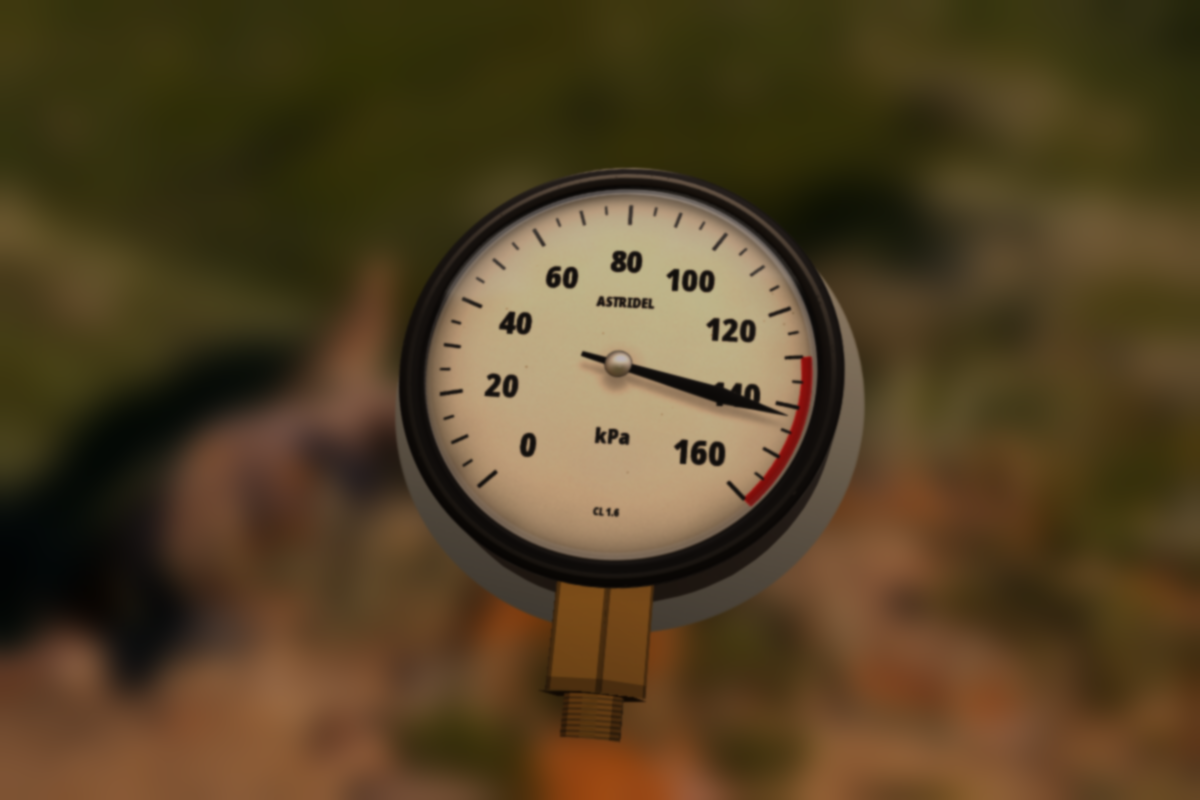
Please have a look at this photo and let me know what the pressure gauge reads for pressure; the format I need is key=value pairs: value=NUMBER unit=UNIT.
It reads value=142.5 unit=kPa
